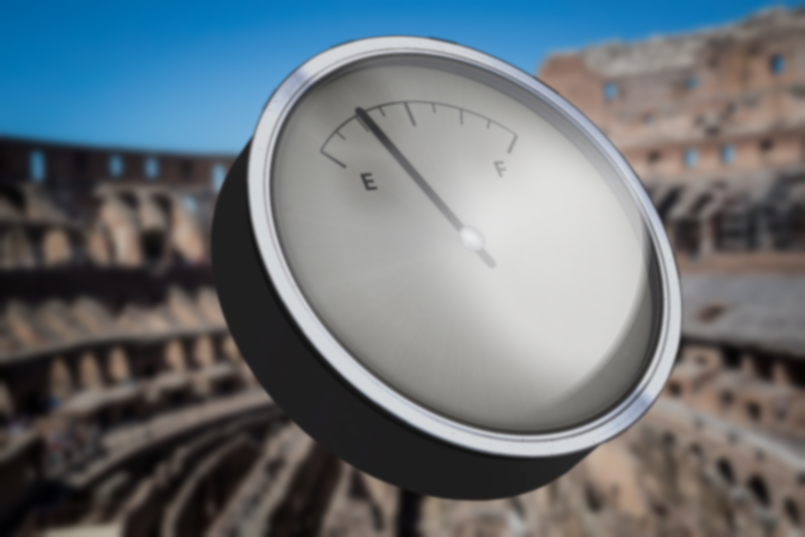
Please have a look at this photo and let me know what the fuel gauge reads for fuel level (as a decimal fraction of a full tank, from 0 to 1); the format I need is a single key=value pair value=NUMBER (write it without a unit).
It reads value=0.25
